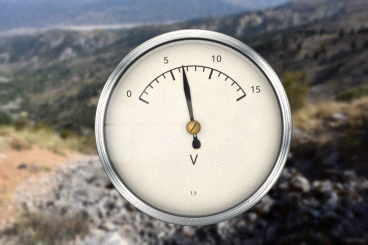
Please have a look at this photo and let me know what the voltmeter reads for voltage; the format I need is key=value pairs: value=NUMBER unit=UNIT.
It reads value=6.5 unit=V
